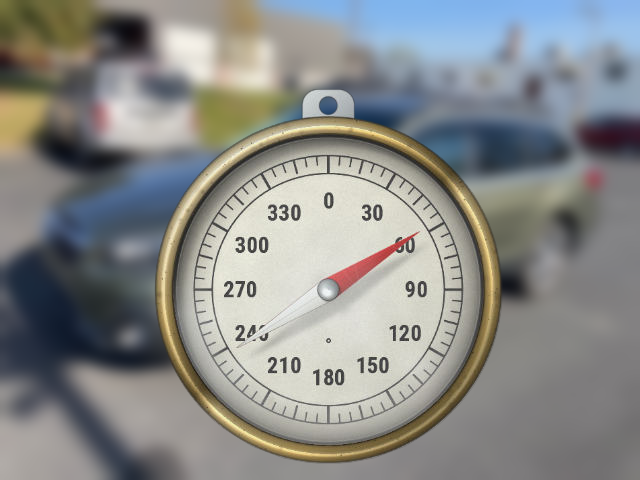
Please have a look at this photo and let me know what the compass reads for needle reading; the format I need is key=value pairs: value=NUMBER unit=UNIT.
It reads value=57.5 unit=°
